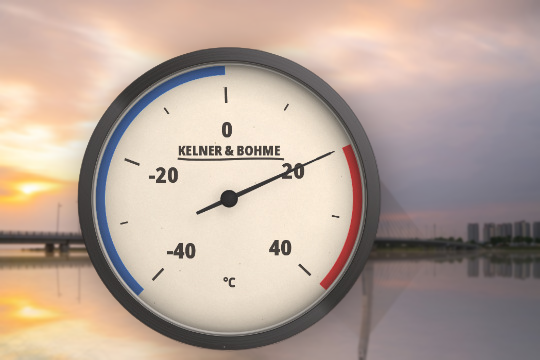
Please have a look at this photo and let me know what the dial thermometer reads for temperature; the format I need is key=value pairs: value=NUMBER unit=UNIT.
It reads value=20 unit=°C
